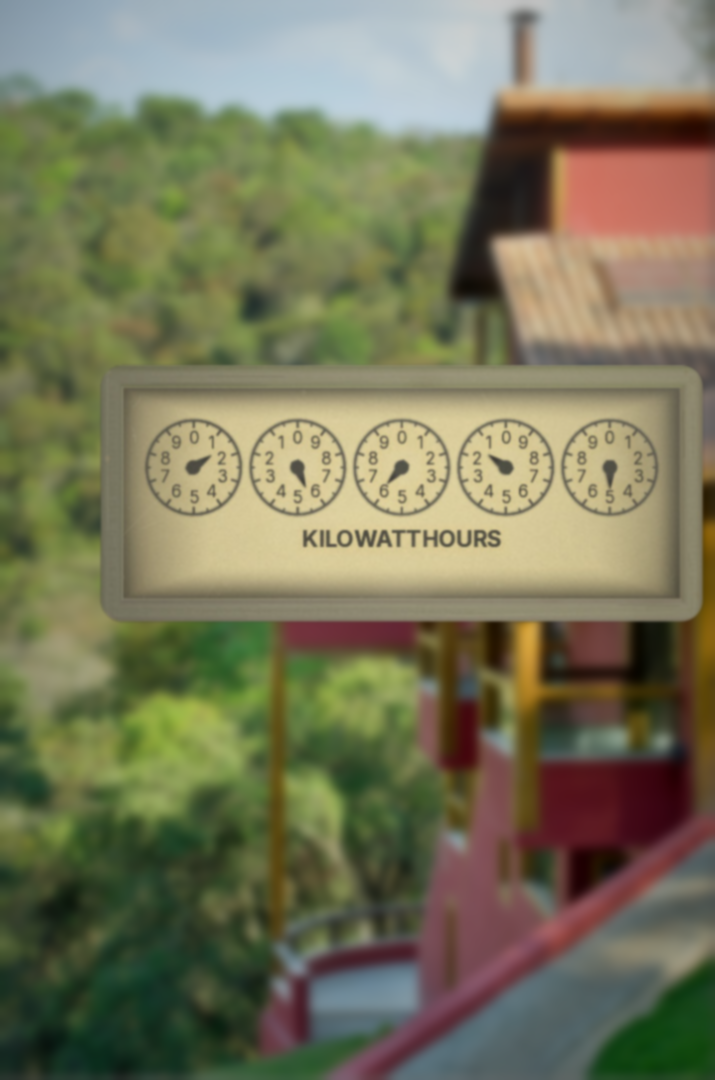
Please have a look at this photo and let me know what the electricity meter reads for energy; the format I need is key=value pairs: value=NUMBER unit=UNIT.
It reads value=15615 unit=kWh
